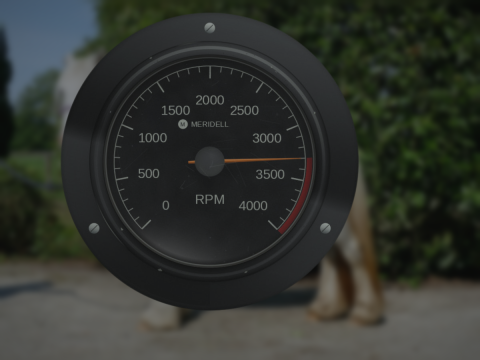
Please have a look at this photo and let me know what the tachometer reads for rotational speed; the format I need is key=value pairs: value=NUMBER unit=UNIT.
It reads value=3300 unit=rpm
